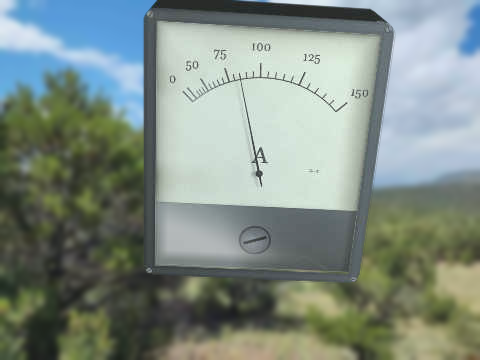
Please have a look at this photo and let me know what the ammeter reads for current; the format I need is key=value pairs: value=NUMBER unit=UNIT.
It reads value=85 unit=A
